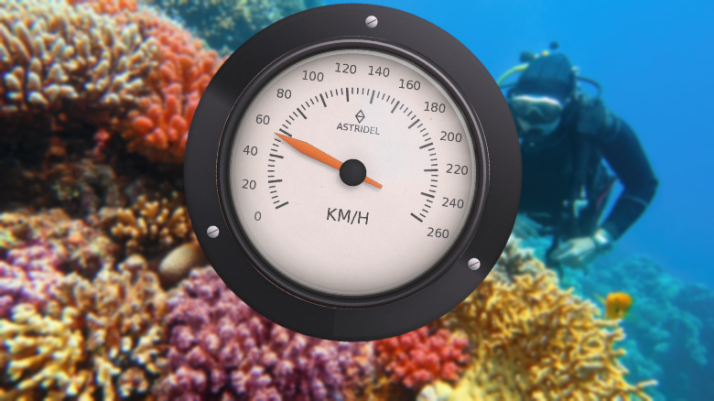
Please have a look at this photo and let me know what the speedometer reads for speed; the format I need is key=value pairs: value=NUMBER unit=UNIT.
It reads value=56 unit=km/h
